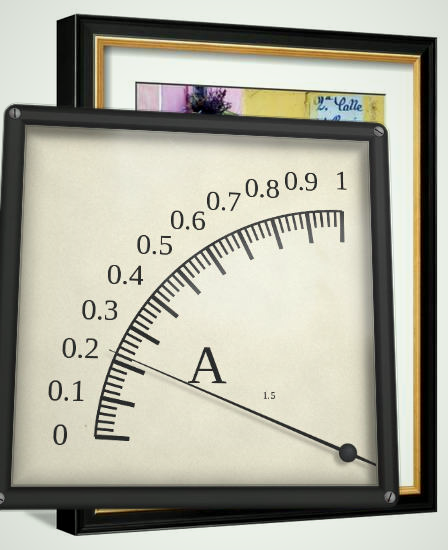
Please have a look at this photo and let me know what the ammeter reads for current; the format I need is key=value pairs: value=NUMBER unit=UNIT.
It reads value=0.22 unit=A
